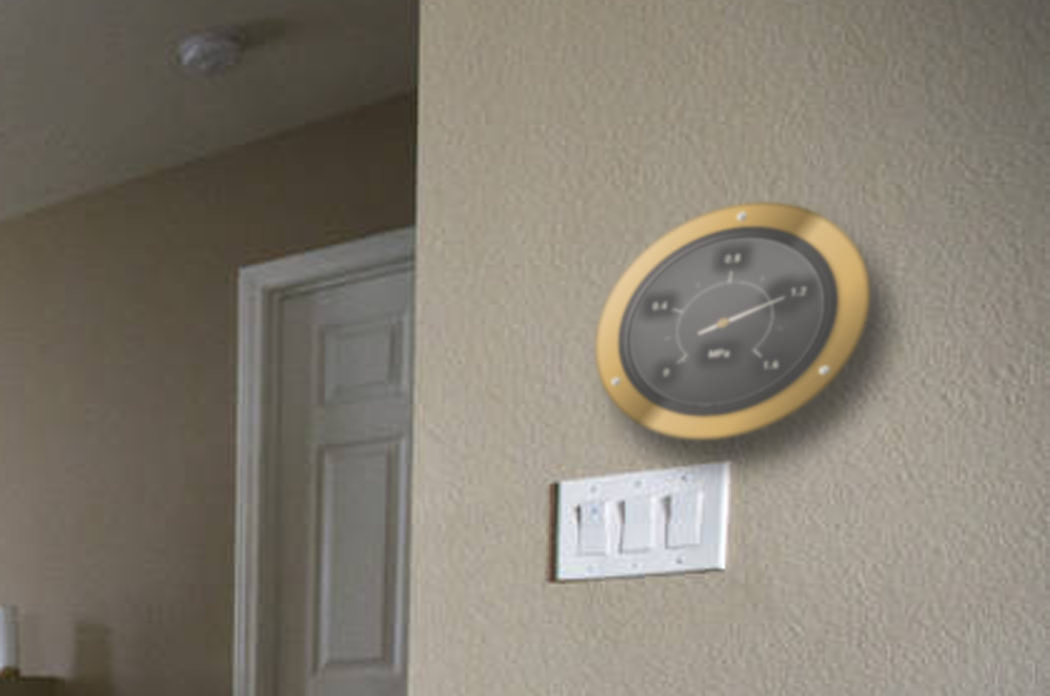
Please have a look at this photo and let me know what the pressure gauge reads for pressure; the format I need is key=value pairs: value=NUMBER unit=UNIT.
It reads value=1.2 unit=MPa
